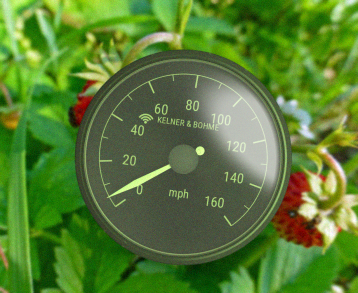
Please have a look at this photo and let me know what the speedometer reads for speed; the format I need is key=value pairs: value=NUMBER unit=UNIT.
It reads value=5 unit=mph
